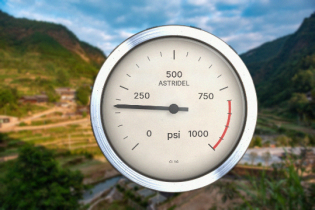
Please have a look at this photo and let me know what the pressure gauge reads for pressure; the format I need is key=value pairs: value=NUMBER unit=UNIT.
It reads value=175 unit=psi
